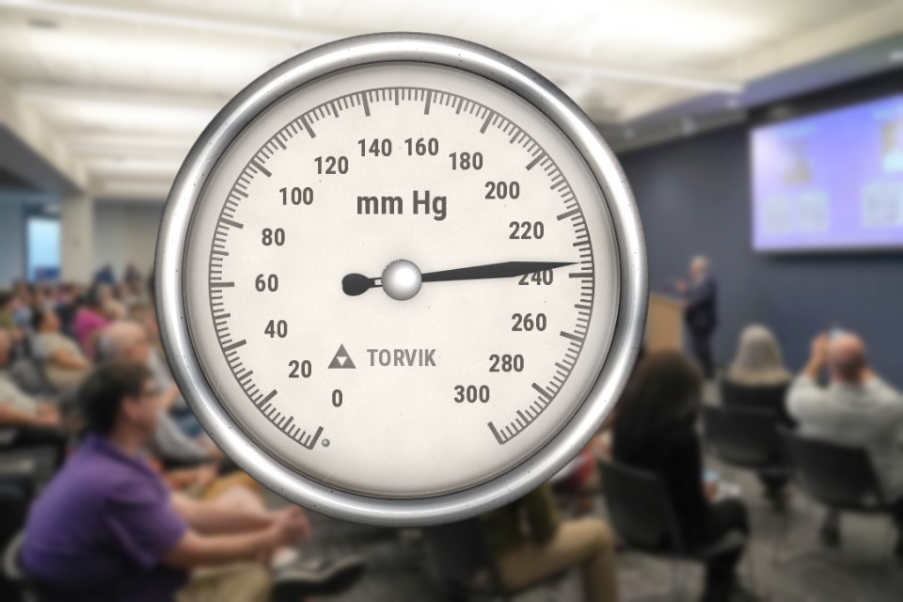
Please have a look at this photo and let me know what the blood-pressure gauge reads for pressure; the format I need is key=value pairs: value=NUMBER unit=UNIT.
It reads value=236 unit=mmHg
